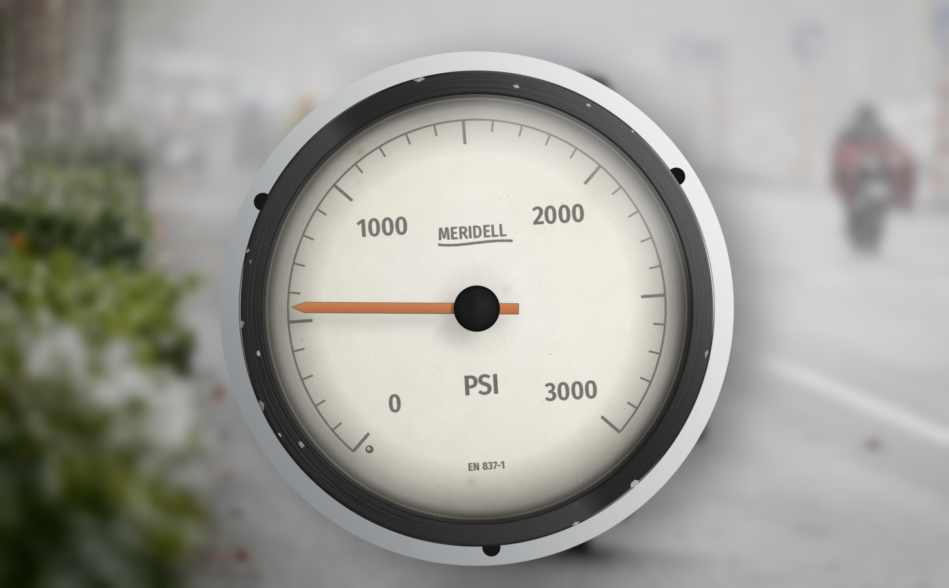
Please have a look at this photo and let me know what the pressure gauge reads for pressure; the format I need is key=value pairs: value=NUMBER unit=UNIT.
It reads value=550 unit=psi
